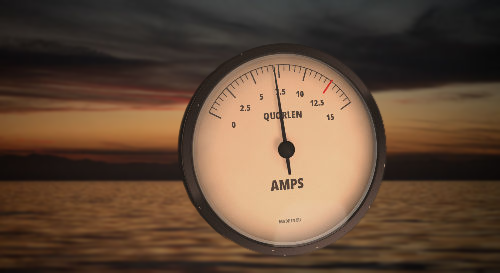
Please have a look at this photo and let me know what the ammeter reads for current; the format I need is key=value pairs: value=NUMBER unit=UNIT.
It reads value=7 unit=A
